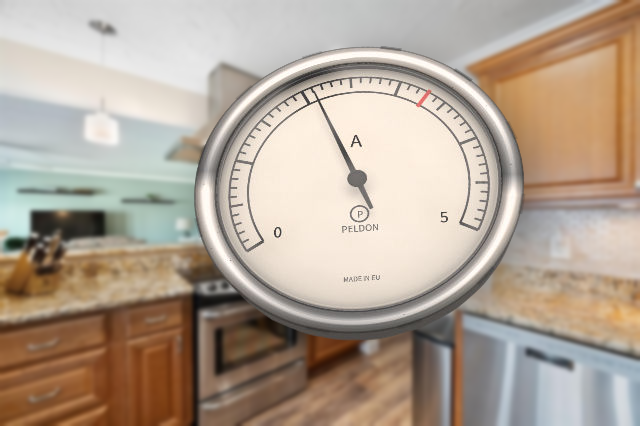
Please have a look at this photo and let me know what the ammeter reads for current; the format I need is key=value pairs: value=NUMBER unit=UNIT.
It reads value=2.1 unit=A
